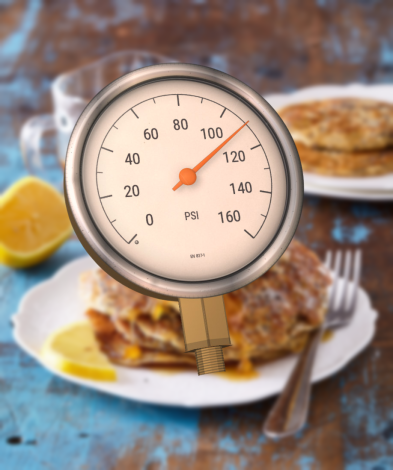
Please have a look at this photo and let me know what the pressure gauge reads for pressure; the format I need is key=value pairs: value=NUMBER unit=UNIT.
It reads value=110 unit=psi
